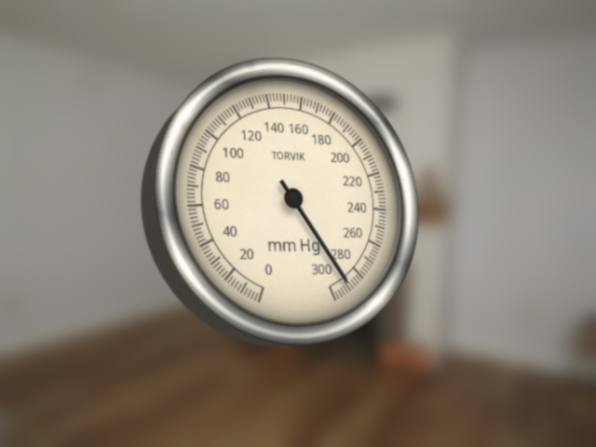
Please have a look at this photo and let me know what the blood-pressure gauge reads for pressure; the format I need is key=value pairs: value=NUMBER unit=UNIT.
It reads value=290 unit=mmHg
